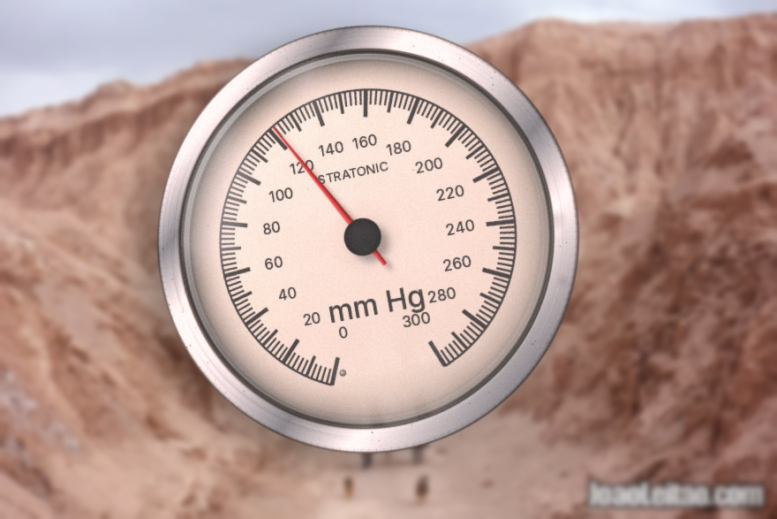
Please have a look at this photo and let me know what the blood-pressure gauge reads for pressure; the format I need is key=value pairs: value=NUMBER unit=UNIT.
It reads value=122 unit=mmHg
